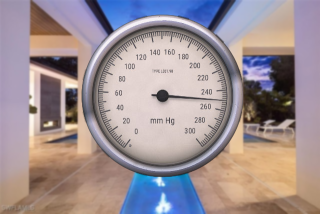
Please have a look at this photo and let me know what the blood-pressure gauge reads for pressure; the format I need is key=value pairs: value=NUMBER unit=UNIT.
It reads value=250 unit=mmHg
